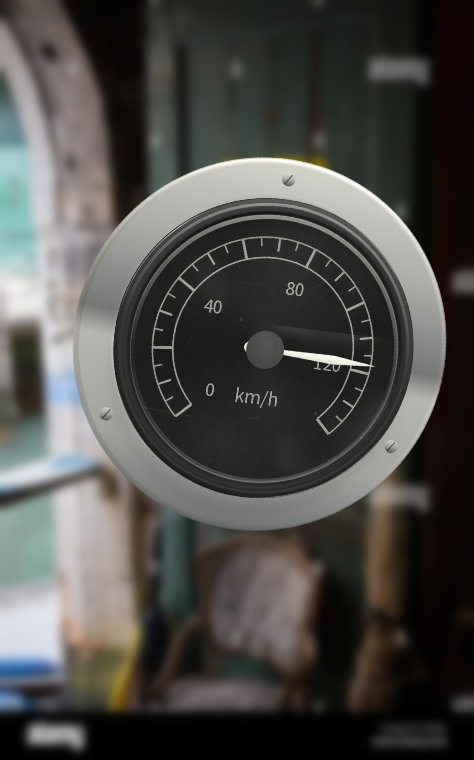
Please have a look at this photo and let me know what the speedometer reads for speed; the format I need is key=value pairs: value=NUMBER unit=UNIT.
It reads value=117.5 unit=km/h
